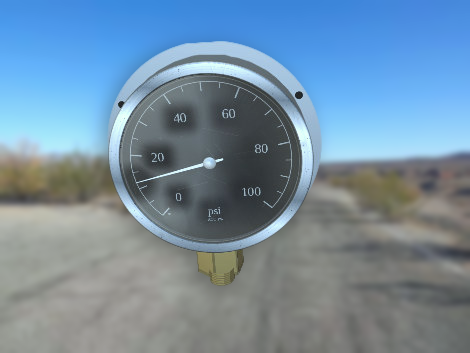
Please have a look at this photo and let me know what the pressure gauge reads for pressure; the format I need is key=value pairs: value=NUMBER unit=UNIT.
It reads value=12.5 unit=psi
